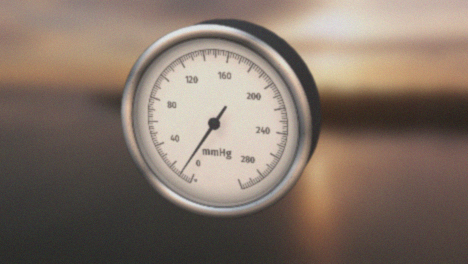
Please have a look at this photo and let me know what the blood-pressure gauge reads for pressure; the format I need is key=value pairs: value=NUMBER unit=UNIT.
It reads value=10 unit=mmHg
